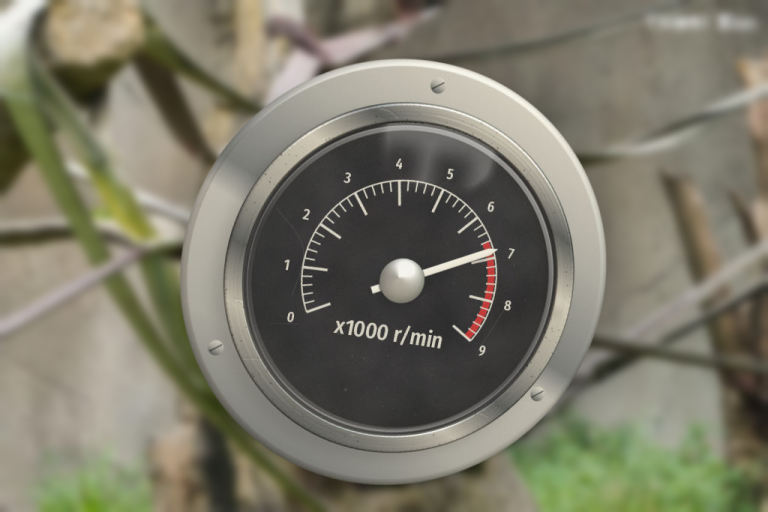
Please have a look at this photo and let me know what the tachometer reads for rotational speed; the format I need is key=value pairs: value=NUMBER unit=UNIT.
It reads value=6800 unit=rpm
